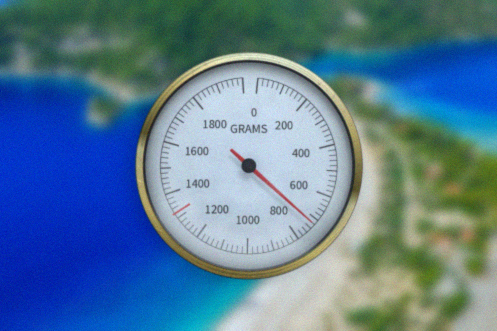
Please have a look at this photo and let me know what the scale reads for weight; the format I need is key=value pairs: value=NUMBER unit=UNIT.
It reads value=720 unit=g
